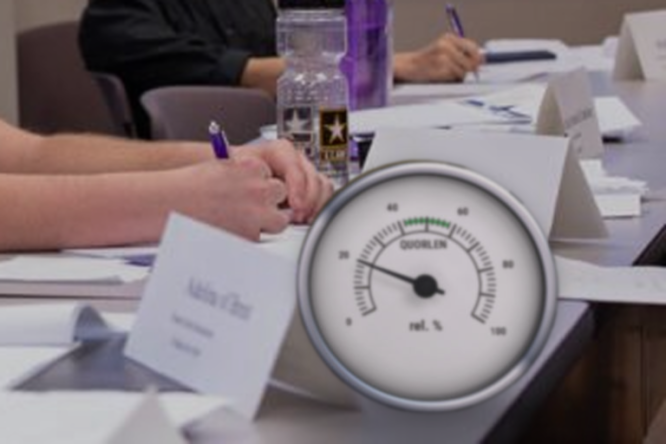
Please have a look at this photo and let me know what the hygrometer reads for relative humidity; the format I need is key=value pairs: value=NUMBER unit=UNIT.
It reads value=20 unit=%
